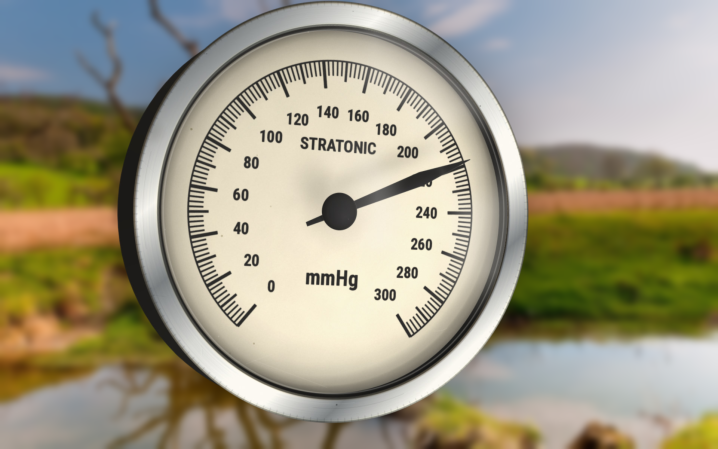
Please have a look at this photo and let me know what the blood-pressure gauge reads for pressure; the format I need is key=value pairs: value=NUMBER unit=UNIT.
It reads value=218 unit=mmHg
